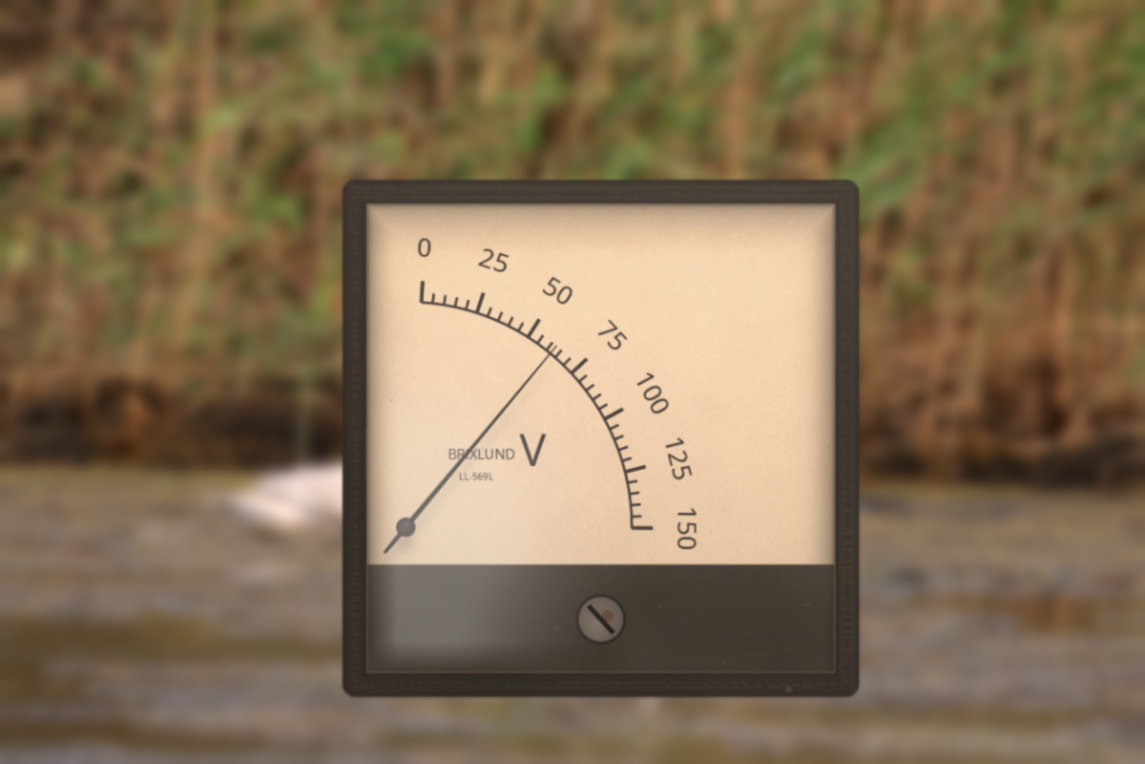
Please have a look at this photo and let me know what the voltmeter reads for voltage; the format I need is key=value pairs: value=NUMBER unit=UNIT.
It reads value=62.5 unit=V
